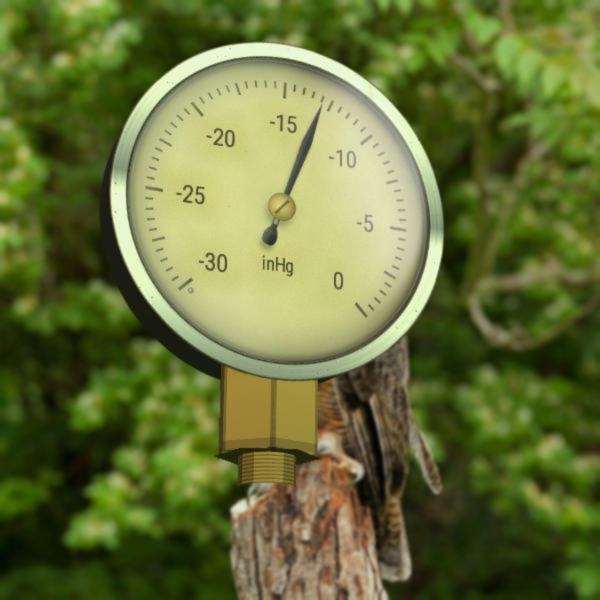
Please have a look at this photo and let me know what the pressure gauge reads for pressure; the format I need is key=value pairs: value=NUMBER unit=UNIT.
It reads value=-13 unit=inHg
